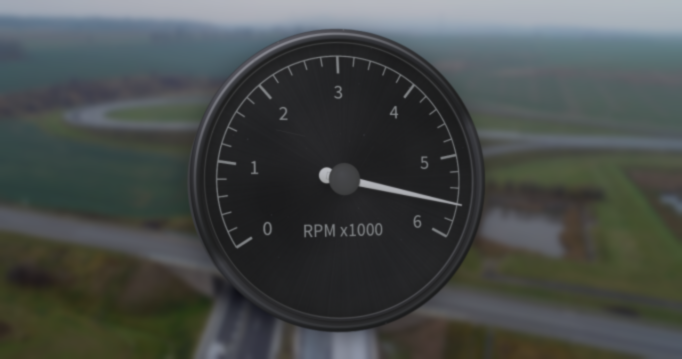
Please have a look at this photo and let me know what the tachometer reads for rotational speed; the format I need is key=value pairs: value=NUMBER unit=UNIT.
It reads value=5600 unit=rpm
